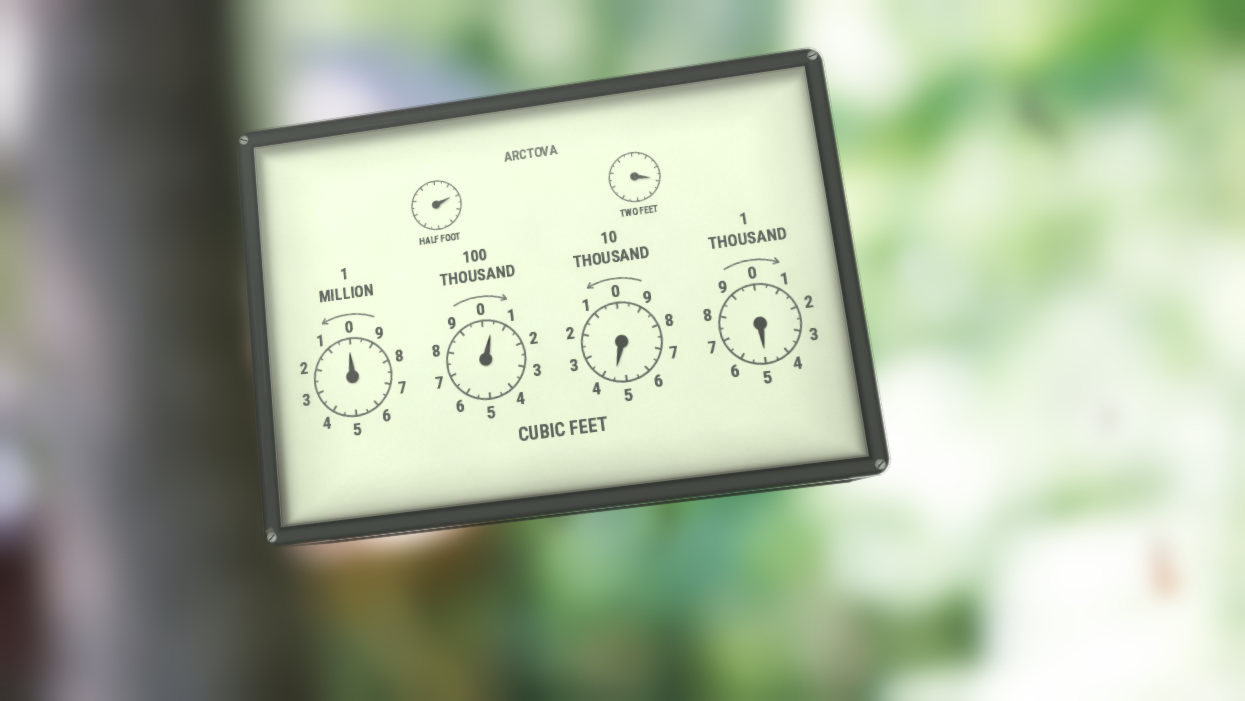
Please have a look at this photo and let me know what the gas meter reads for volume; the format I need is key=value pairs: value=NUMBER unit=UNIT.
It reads value=4500 unit=ft³
